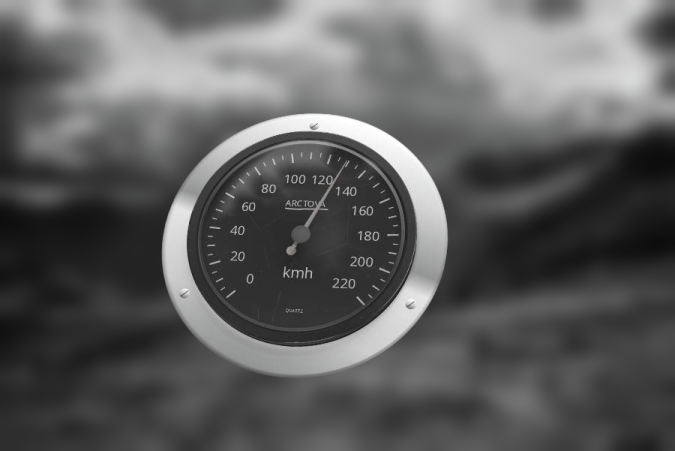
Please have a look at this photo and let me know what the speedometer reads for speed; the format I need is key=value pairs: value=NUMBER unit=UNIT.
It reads value=130 unit=km/h
